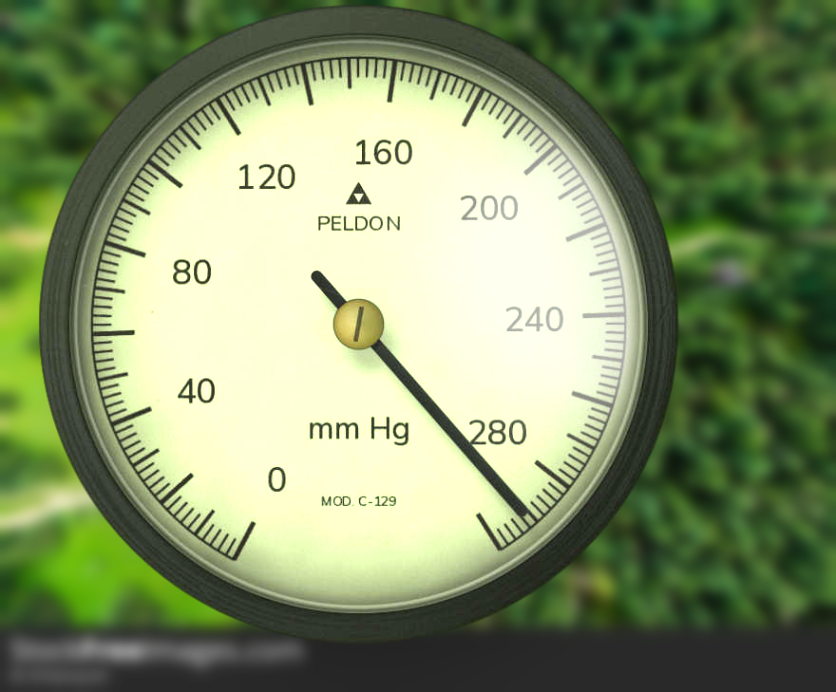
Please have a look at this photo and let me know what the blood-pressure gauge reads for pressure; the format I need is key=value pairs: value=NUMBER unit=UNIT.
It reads value=291 unit=mmHg
